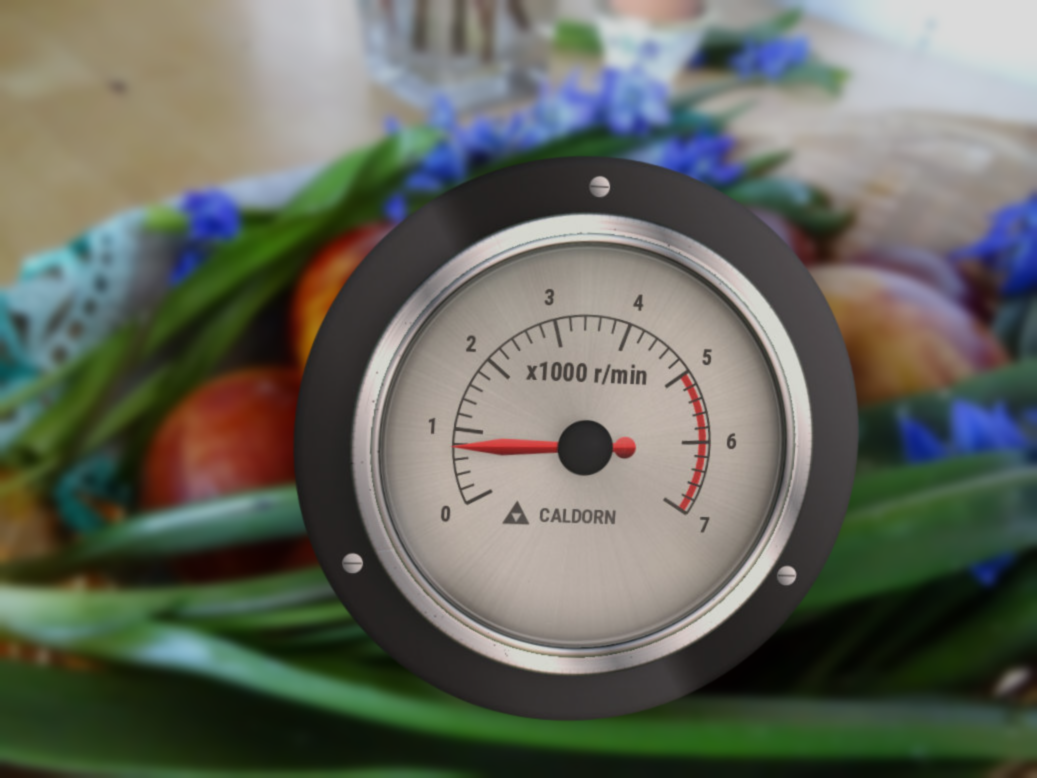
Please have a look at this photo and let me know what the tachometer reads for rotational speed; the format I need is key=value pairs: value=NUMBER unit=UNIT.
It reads value=800 unit=rpm
